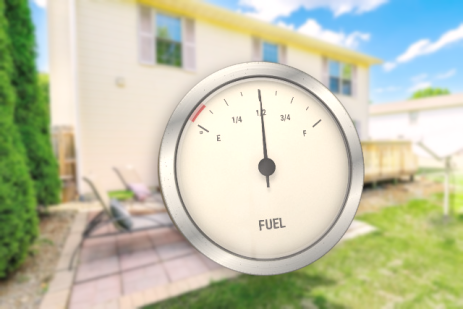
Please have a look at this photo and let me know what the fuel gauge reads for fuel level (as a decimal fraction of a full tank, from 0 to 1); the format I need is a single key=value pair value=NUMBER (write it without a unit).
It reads value=0.5
